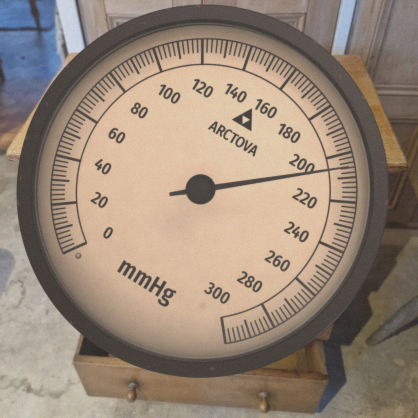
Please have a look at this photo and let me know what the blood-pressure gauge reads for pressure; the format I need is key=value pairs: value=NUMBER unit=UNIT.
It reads value=206 unit=mmHg
